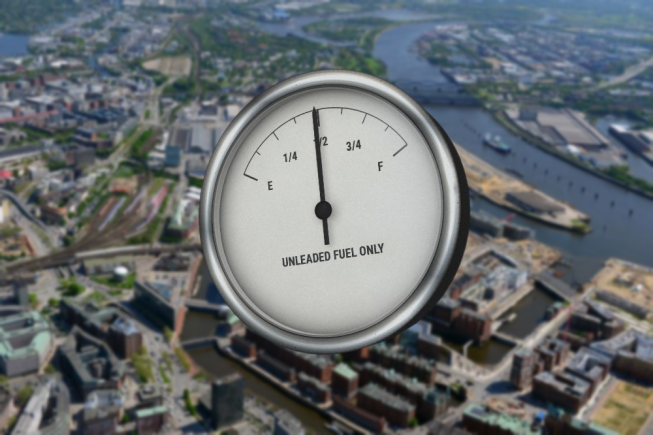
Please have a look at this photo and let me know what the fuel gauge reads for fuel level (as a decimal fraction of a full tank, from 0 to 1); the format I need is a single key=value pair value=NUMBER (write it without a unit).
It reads value=0.5
